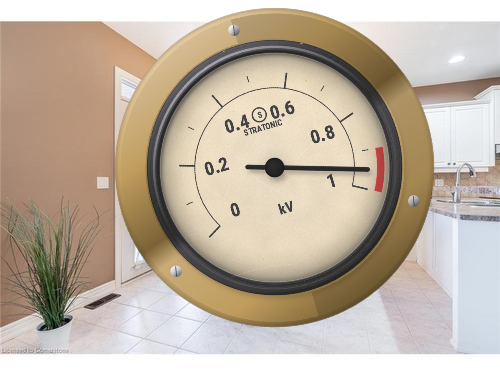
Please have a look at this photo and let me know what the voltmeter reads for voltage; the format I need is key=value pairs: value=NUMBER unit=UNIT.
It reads value=0.95 unit=kV
